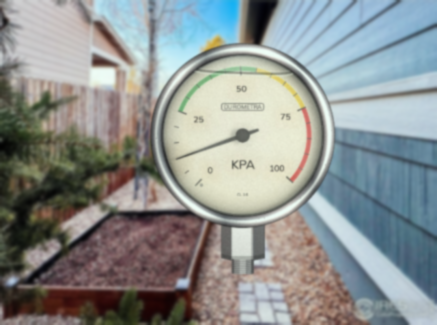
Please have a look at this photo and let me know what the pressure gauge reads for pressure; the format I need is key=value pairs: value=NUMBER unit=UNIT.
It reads value=10 unit=kPa
